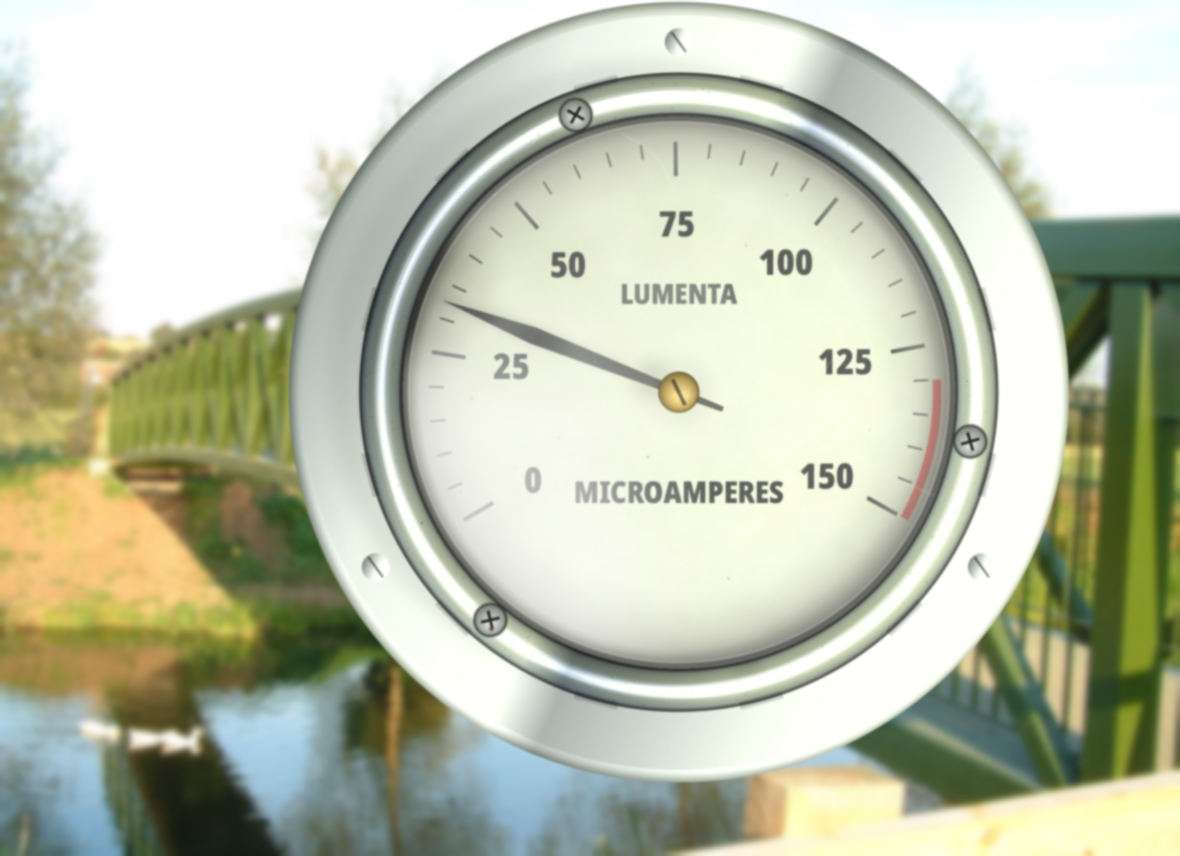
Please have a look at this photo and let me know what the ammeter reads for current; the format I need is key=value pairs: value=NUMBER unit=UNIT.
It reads value=32.5 unit=µA
